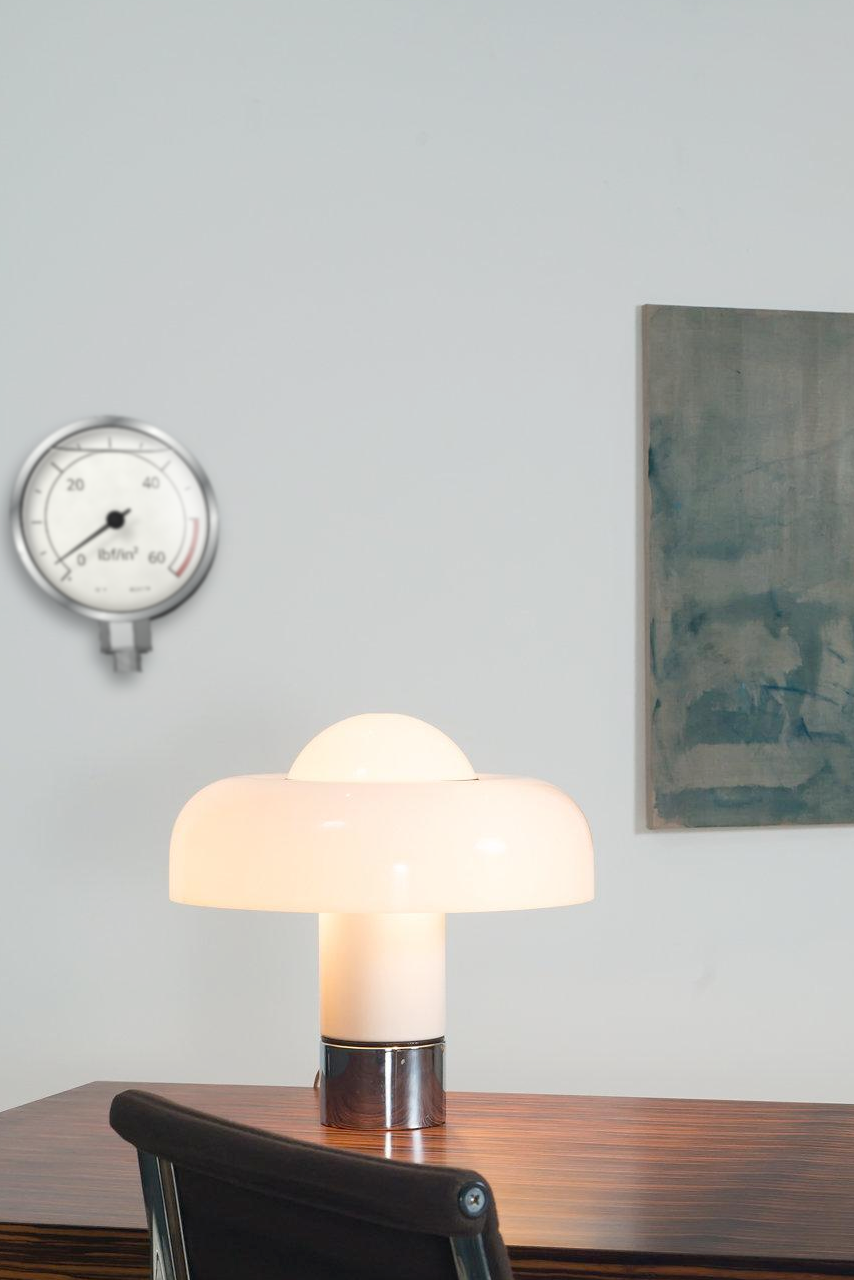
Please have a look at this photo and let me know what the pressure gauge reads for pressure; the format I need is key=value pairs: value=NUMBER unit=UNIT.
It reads value=2.5 unit=psi
